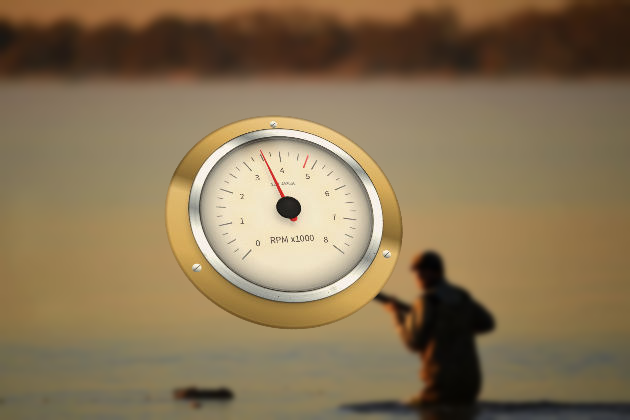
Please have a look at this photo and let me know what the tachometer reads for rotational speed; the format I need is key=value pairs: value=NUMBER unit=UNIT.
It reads value=3500 unit=rpm
